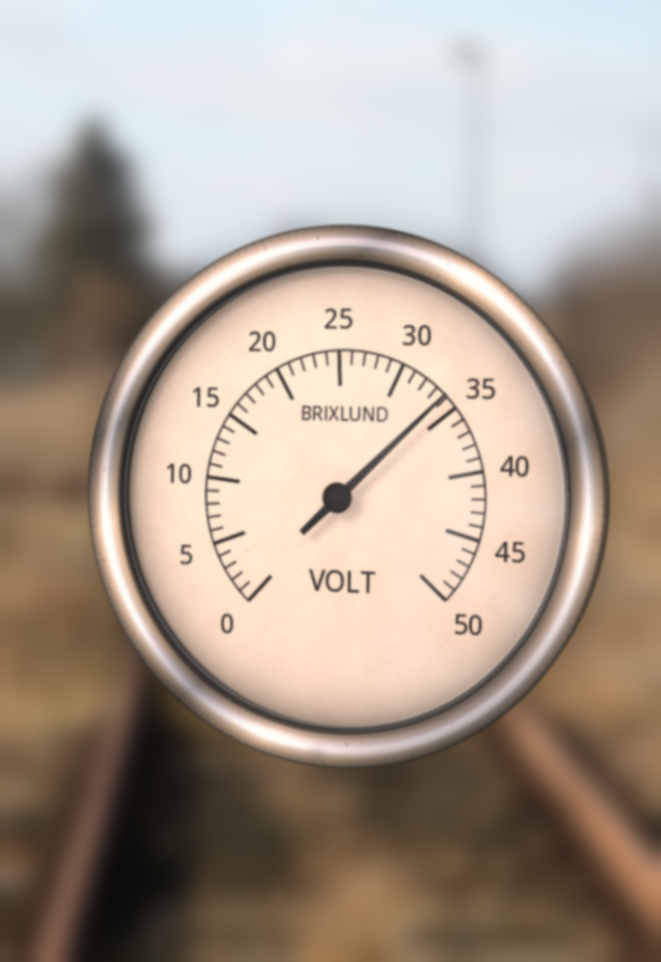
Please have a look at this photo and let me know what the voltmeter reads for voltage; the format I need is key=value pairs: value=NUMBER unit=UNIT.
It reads value=34 unit=V
